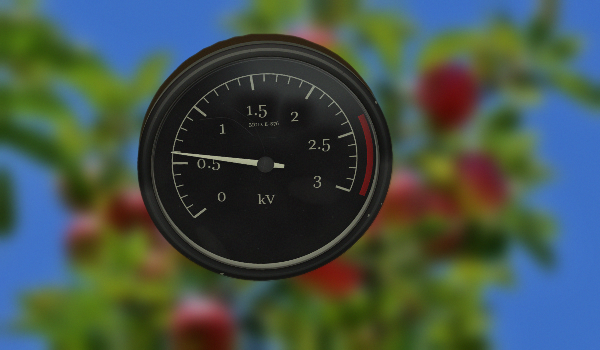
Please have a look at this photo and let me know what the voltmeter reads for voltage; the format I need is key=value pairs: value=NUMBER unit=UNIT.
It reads value=0.6 unit=kV
